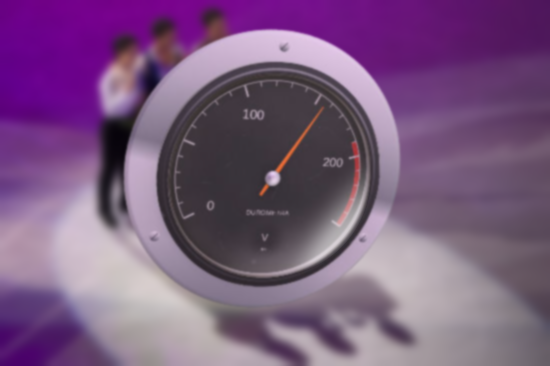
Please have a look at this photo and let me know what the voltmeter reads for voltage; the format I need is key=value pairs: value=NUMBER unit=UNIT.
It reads value=155 unit=V
